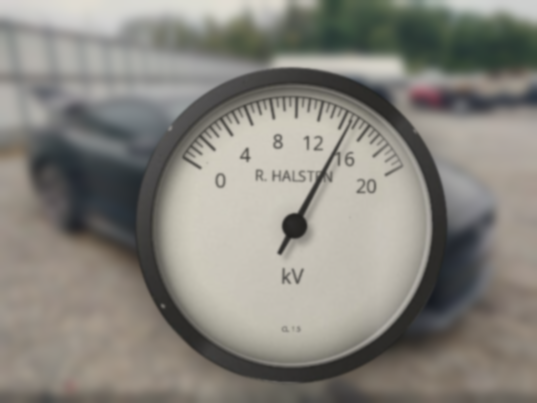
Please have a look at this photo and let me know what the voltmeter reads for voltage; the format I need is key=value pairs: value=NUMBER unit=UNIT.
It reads value=14.5 unit=kV
